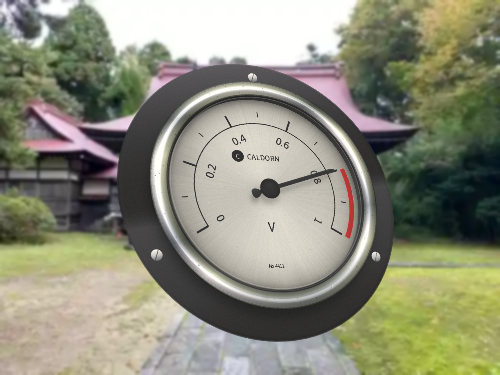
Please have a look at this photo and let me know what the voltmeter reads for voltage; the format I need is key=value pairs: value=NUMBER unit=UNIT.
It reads value=0.8 unit=V
